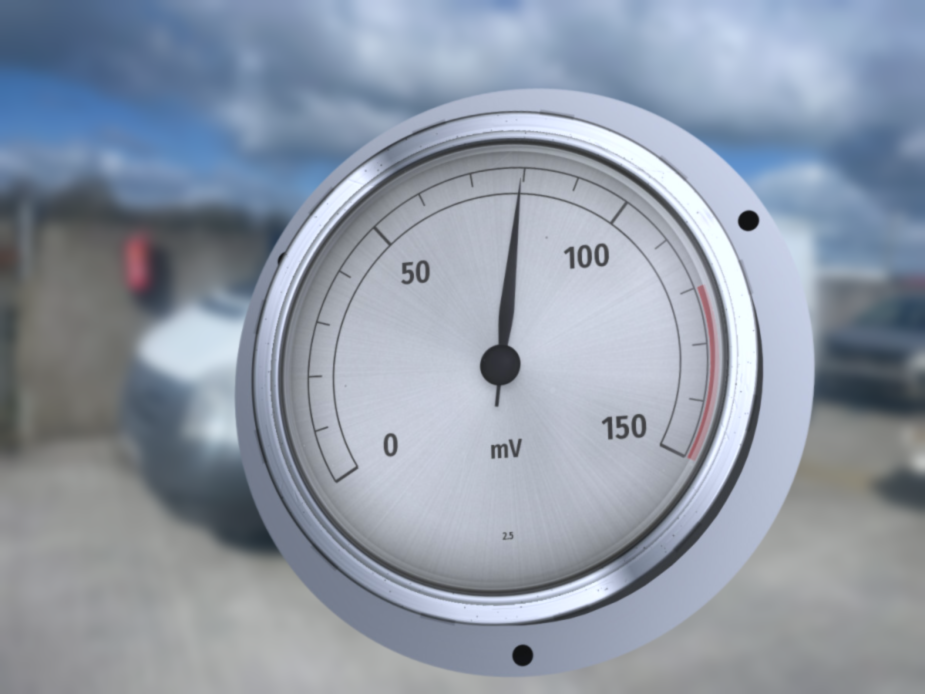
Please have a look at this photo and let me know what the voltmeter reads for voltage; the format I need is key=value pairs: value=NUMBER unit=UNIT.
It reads value=80 unit=mV
